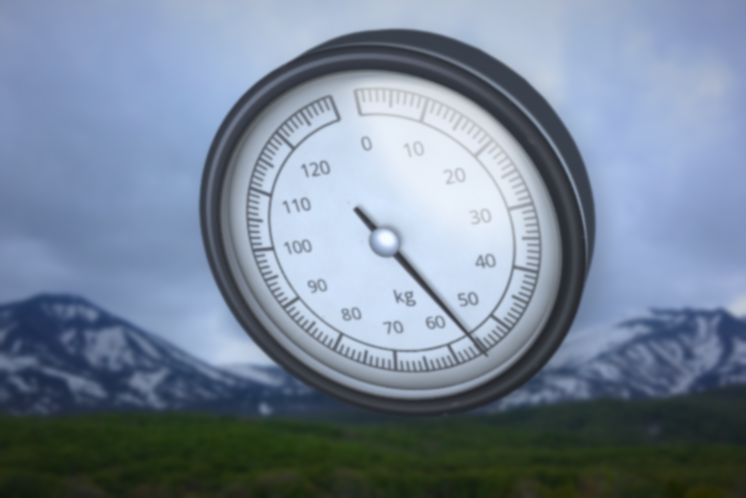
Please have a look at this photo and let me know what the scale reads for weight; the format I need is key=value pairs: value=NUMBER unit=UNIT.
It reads value=55 unit=kg
